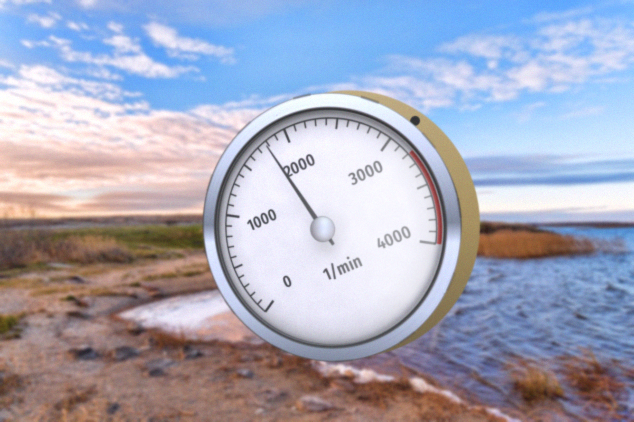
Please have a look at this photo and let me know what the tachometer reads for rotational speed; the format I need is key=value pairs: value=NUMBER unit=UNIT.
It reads value=1800 unit=rpm
